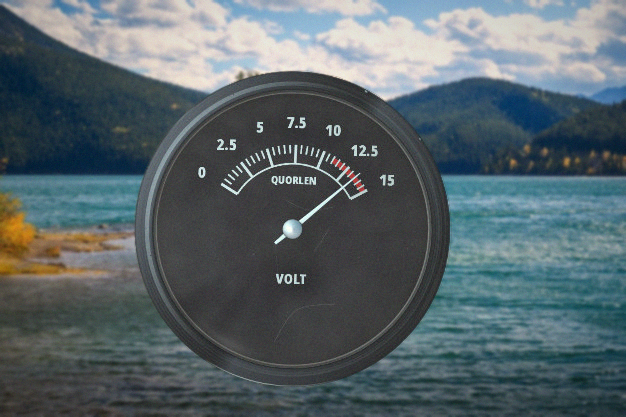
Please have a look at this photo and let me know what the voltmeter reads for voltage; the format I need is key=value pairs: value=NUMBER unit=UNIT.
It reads value=13.5 unit=V
